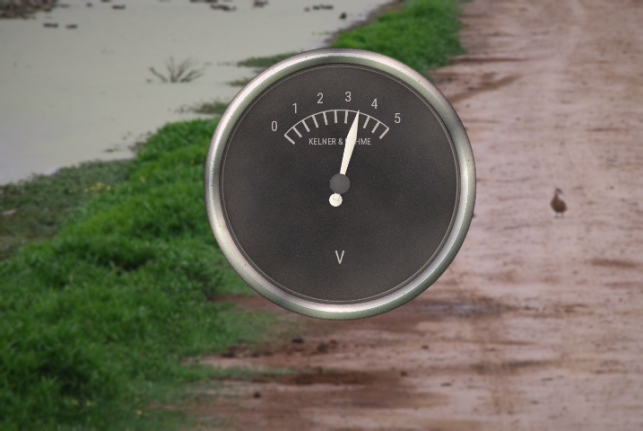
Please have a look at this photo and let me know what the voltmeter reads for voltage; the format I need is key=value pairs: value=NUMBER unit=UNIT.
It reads value=3.5 unit=V
